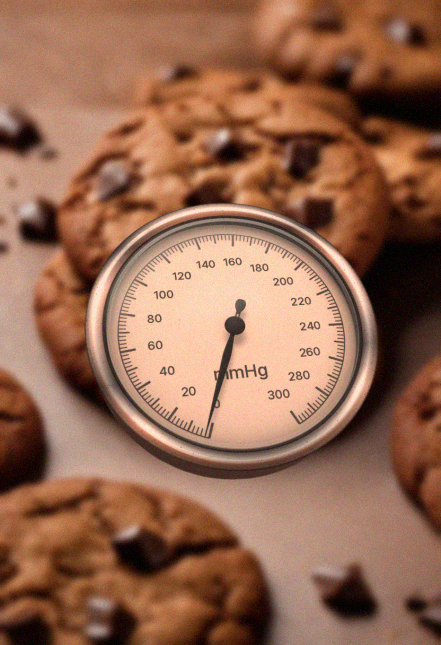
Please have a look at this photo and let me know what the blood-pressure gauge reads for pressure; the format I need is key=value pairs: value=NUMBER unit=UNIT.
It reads value=2 unit=mmHg
